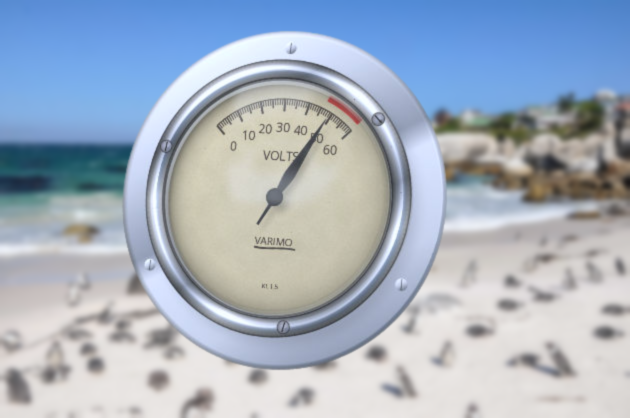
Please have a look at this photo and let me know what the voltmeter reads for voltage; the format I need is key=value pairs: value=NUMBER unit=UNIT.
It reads value=50 unit=V
